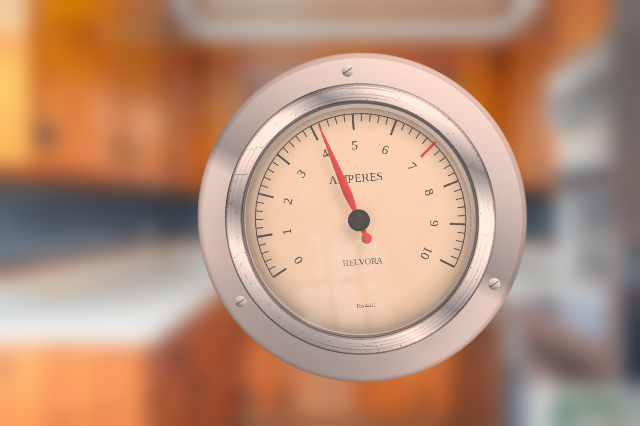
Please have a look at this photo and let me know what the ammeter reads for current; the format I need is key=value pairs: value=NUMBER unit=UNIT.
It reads value=4.2 unit=A
